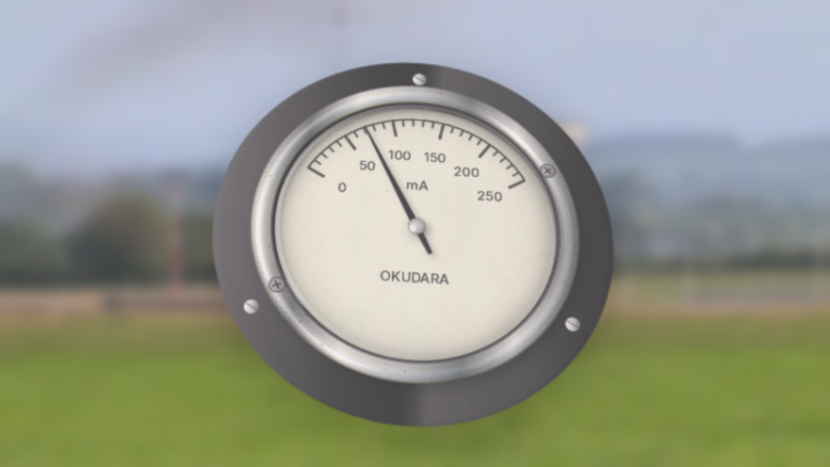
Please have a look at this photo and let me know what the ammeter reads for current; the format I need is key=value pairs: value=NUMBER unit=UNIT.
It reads value=70 unit=mA
